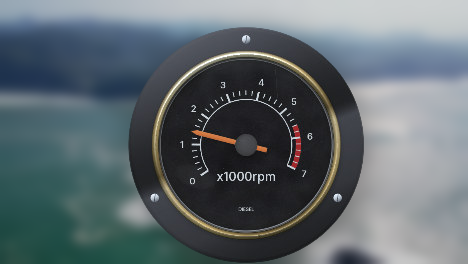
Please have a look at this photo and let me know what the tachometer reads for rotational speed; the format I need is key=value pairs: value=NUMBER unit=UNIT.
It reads value=1400 unit=rpm
